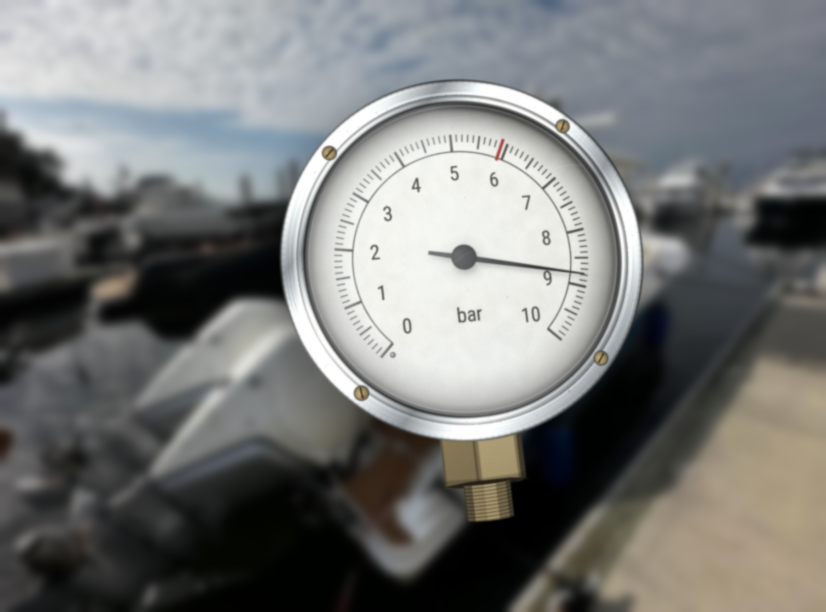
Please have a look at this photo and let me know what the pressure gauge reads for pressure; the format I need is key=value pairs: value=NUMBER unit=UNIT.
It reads value=8.8 unit=bar
